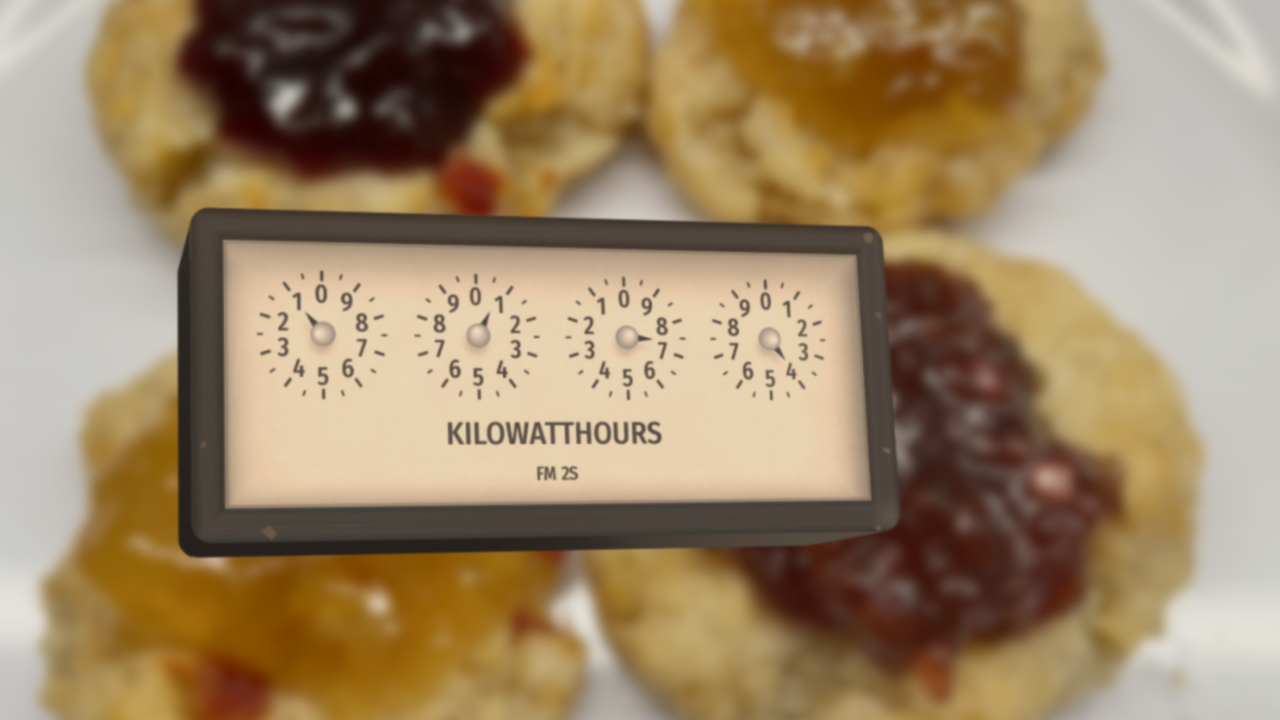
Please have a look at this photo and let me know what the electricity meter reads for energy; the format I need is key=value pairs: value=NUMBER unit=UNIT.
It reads value=1074 unit=kWh
